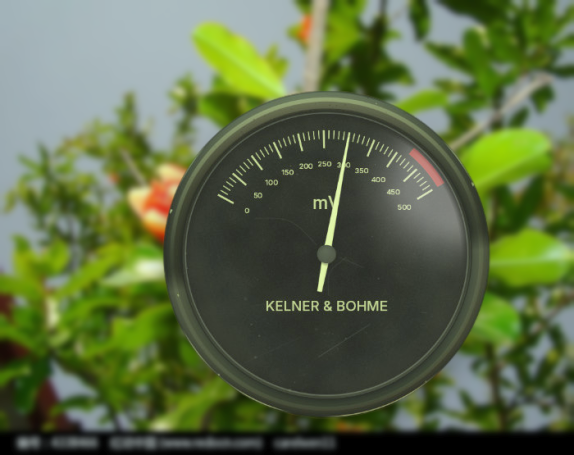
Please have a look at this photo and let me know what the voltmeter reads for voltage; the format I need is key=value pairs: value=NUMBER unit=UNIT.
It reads value=300 unit=mV
